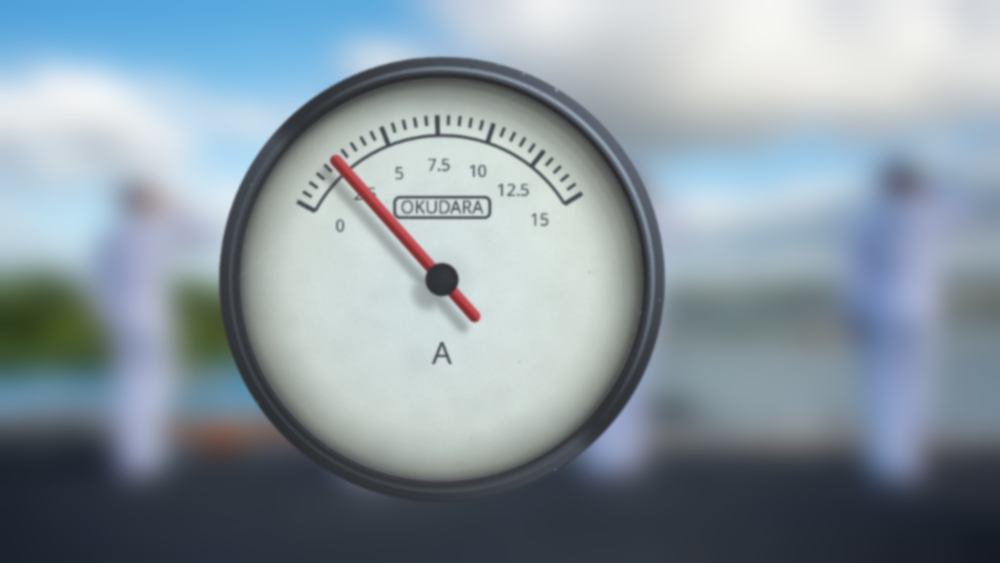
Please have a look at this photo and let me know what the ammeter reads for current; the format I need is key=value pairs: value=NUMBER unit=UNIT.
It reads value=2.5 unit=A
